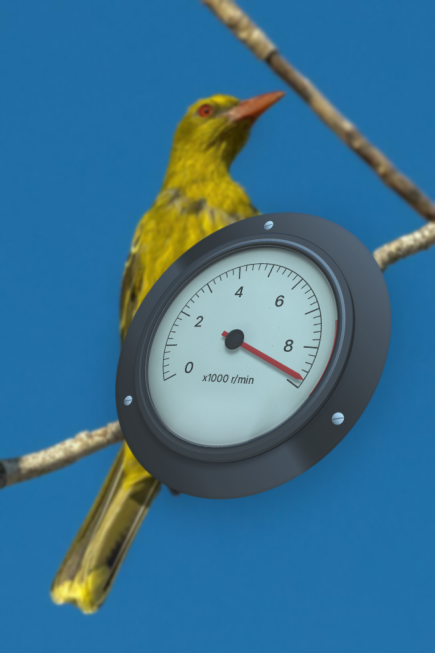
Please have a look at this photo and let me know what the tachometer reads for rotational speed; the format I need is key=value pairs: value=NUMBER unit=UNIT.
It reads value=8800 unit=rpm
